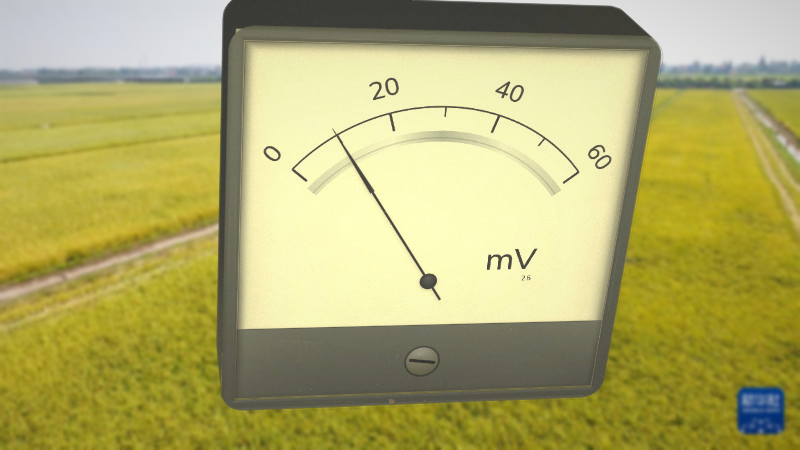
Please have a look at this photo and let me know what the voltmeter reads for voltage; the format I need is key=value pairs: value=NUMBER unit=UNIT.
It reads value=10 unit=mV
